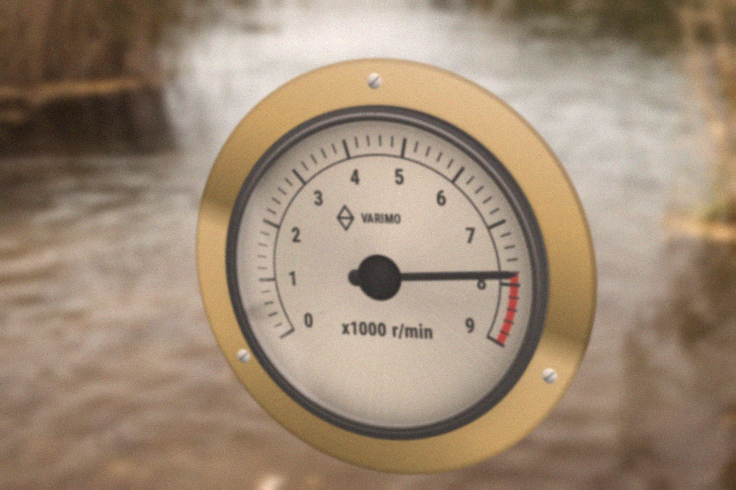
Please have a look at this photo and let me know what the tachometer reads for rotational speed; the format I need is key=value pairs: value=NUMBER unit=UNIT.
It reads value=7800 unit=rpm
